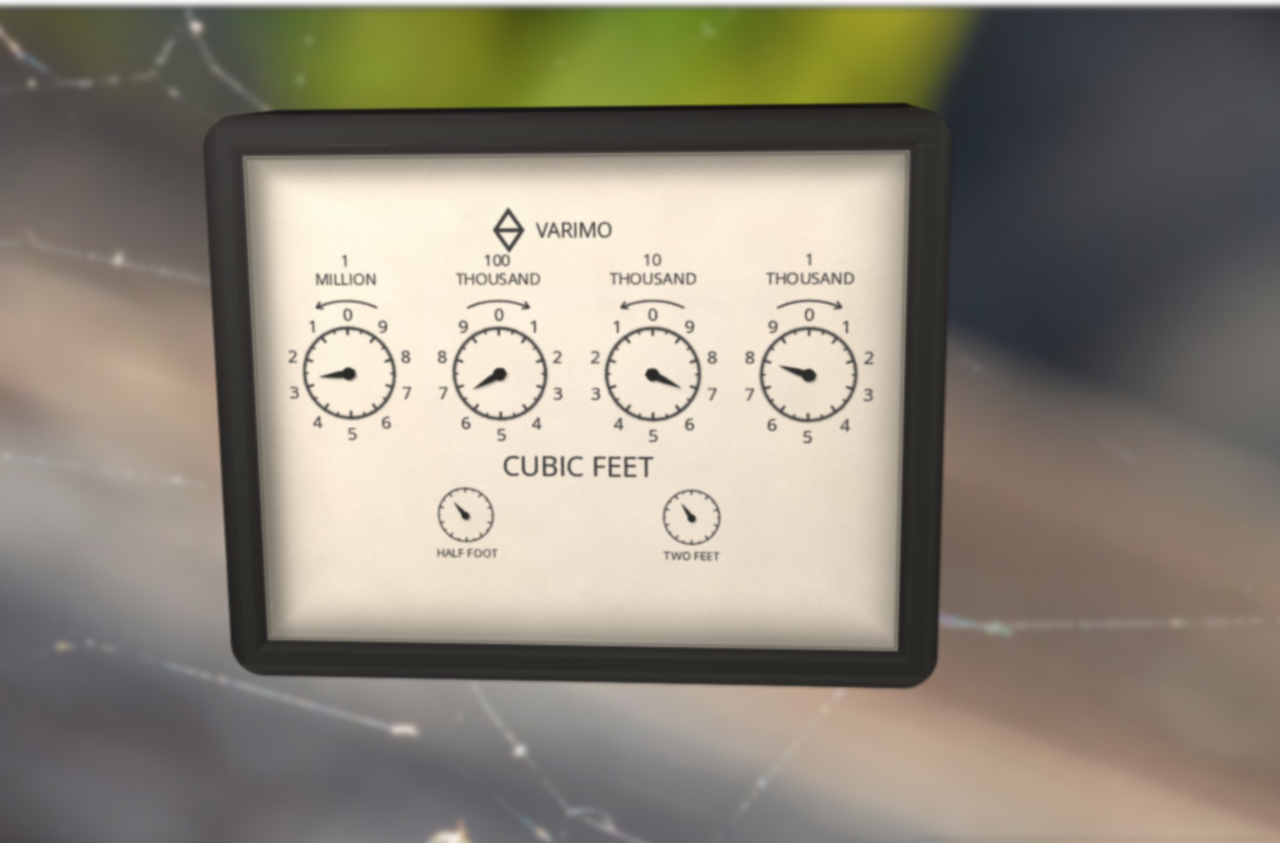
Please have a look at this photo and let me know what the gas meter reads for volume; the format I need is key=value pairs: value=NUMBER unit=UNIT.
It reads value=266800 unit=ft³
